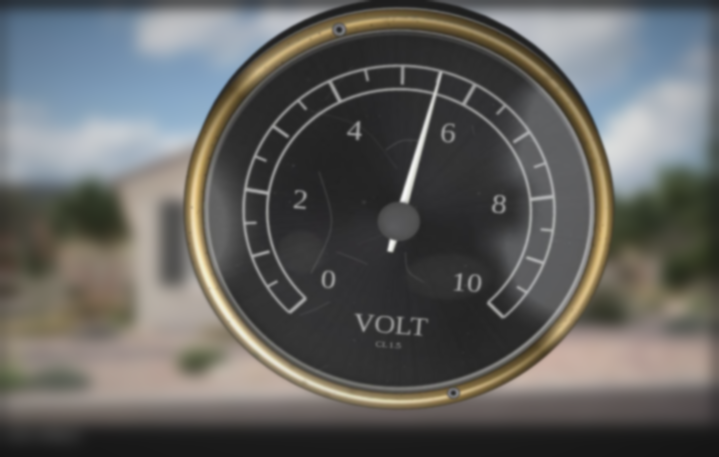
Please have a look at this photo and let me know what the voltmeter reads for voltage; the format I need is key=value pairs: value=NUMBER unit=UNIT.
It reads value=5.5 unit=V
